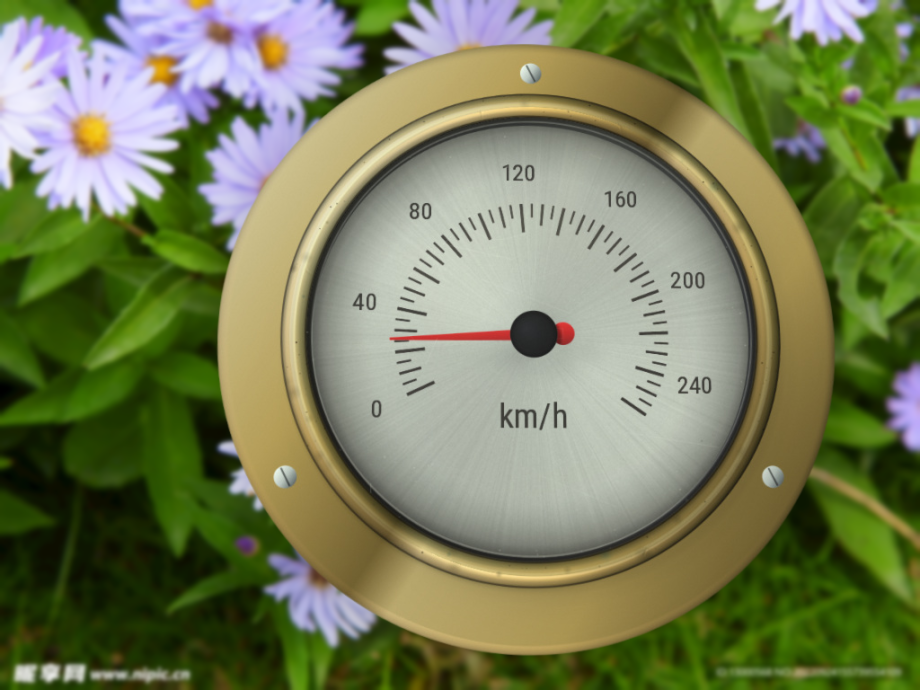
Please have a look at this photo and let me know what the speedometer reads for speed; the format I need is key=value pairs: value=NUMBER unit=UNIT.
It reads value=25 unit=km/h
